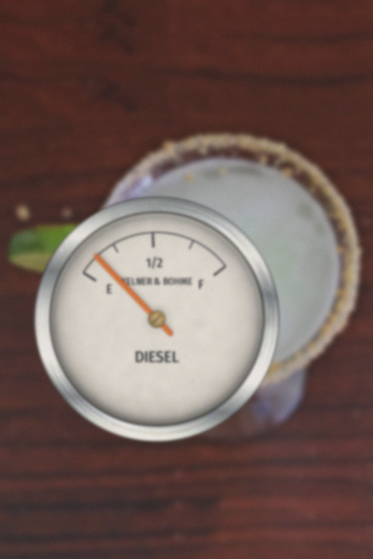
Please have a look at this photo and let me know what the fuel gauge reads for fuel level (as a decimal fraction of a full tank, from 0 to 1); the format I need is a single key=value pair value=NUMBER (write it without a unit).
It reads value=0.125
